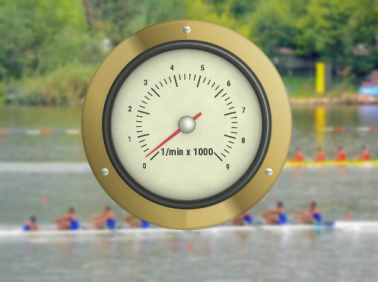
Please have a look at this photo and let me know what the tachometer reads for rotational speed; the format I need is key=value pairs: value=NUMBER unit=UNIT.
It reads value=200 unit=rpm
